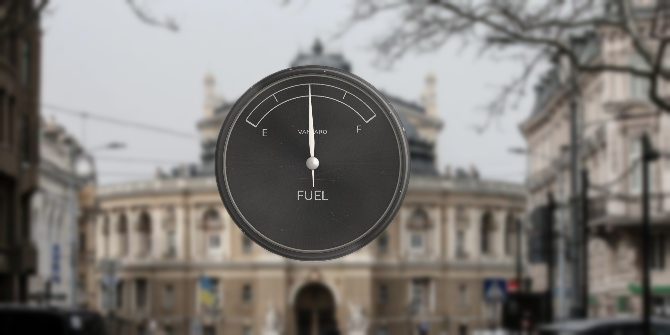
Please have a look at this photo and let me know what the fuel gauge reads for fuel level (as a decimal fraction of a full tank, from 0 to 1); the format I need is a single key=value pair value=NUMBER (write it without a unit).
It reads value=0.5
